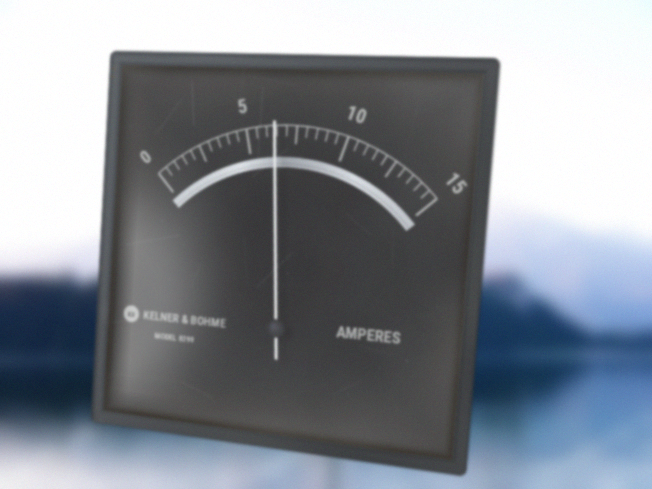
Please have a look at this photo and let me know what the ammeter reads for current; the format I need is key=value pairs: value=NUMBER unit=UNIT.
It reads value=6.5 unit=A
